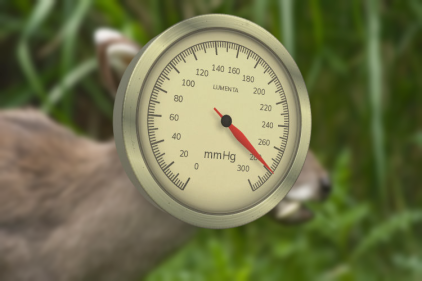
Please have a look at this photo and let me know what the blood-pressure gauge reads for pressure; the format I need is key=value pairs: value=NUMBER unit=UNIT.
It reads value=280 unit=mmHg
